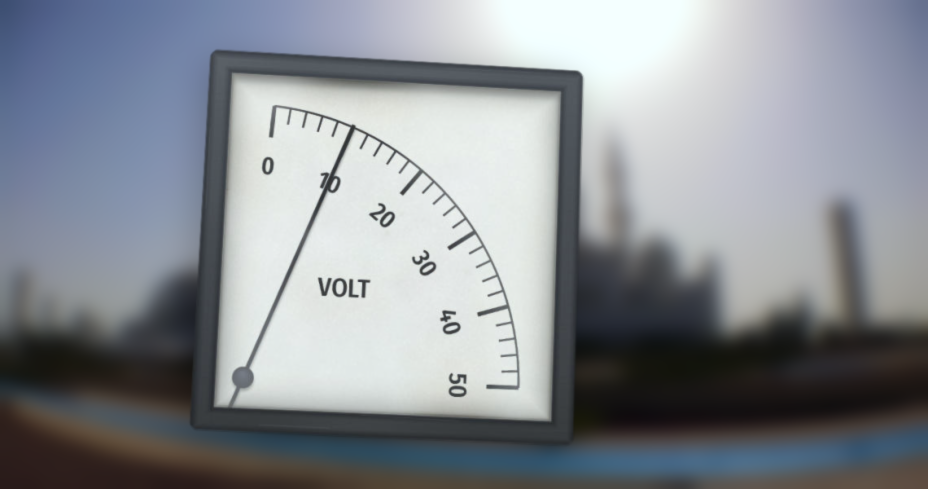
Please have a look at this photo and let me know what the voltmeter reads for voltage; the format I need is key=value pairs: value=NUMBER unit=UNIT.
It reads value=10 unit=V
